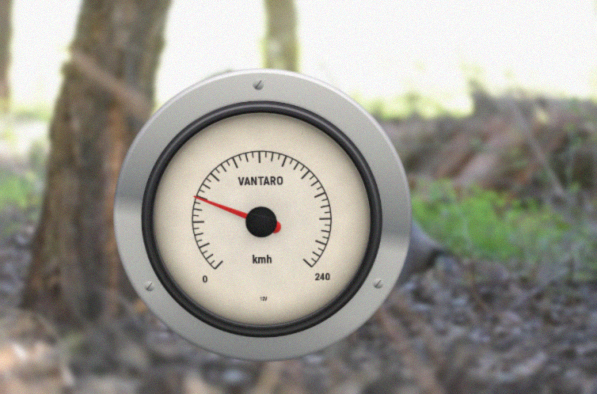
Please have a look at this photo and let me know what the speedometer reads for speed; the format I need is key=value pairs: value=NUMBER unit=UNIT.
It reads value=60 unit=km/h
